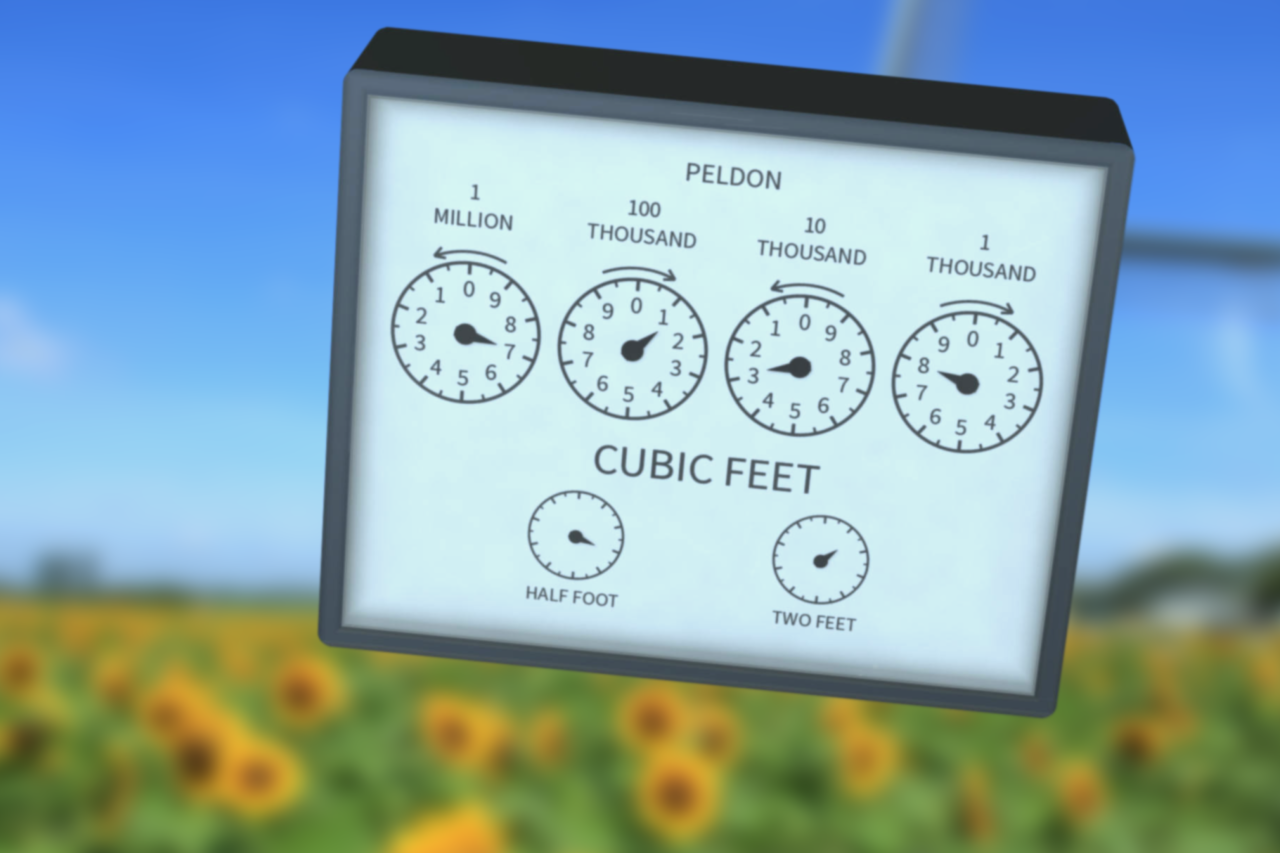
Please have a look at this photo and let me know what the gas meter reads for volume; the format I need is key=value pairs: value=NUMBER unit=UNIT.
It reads value=712800 unit=ft³
